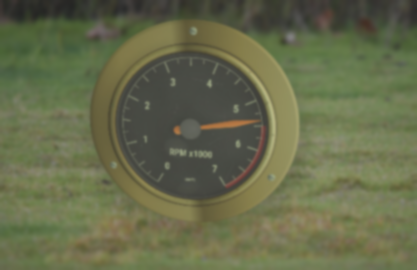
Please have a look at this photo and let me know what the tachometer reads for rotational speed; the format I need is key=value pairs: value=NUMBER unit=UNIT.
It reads value=5375 unit=rpm
